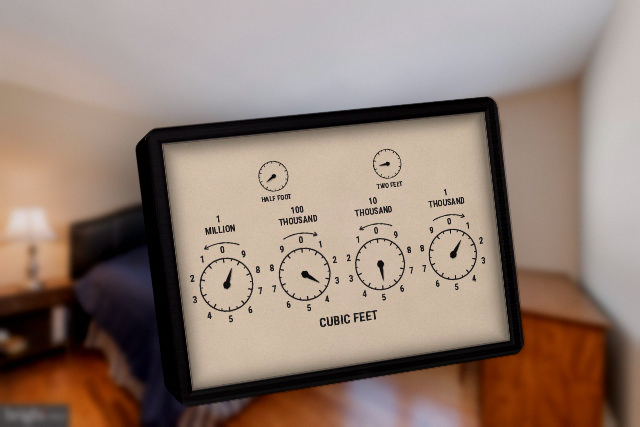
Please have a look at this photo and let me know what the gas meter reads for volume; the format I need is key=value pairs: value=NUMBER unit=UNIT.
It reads value=935100 unit=ft³
